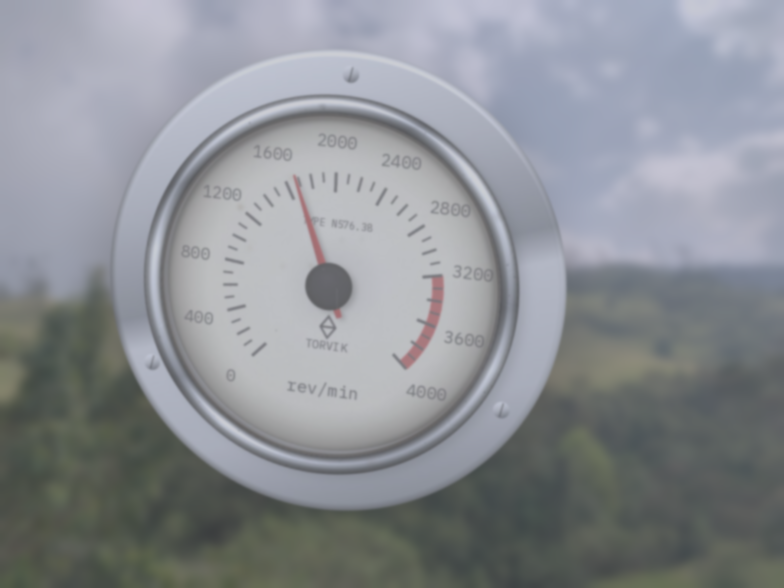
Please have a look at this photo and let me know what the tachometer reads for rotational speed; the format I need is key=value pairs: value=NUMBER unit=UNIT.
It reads value=1700 unit=rpm
